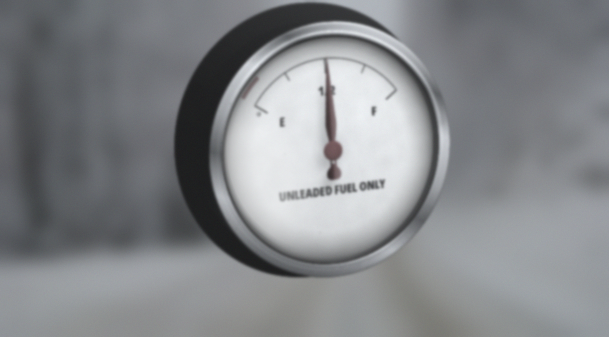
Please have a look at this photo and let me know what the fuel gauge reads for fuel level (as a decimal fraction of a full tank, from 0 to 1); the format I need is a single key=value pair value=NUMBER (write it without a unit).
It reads value=0.5
